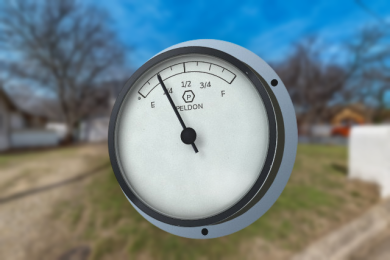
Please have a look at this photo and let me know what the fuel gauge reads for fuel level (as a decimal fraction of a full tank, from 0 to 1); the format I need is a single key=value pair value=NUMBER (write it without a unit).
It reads value=0.25
